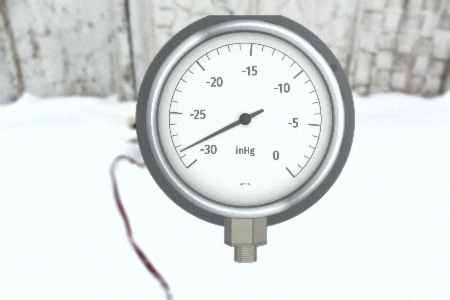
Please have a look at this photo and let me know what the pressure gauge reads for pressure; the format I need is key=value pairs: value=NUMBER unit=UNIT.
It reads value=-28.5 unit=inHg
